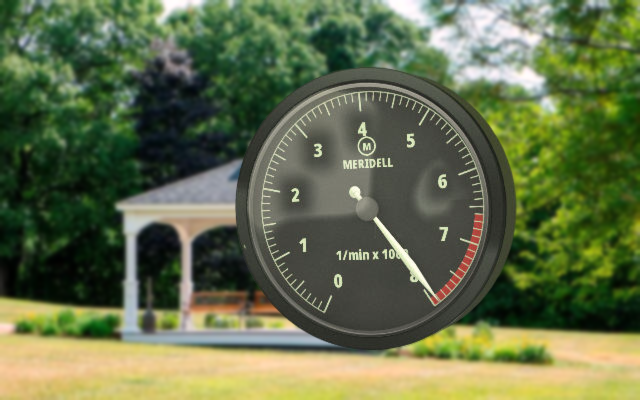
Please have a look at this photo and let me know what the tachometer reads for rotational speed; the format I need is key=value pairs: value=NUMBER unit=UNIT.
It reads value=7900 unit=rpm
